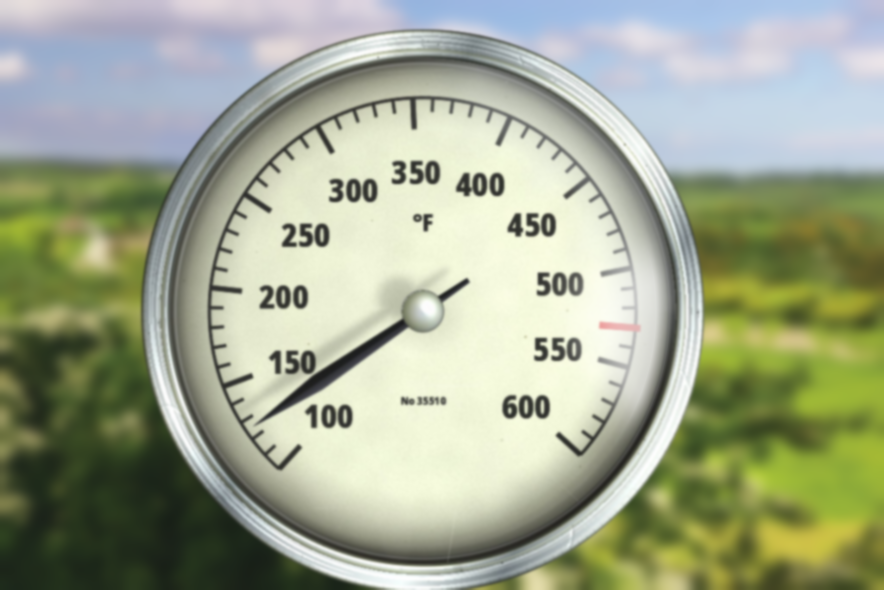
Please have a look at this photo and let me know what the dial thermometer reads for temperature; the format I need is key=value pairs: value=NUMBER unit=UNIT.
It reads value=125 unit=°F
